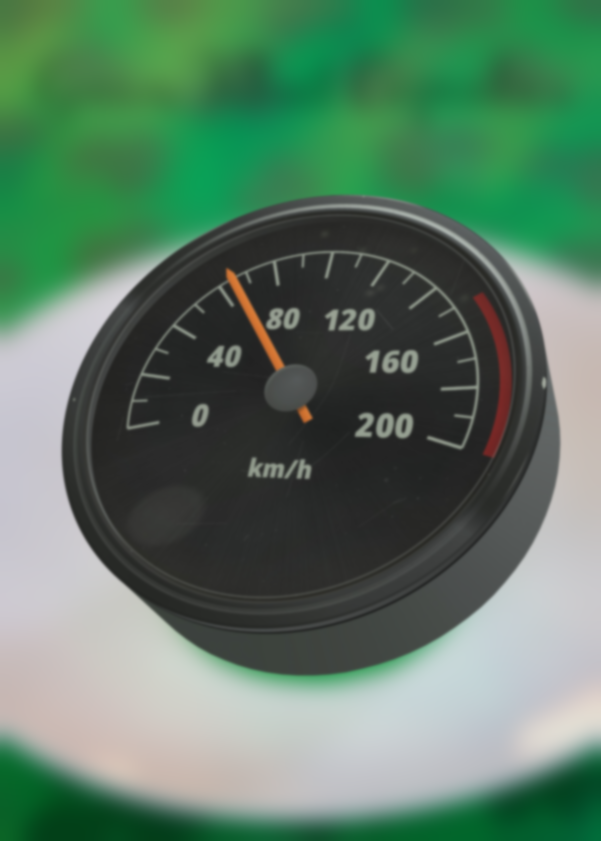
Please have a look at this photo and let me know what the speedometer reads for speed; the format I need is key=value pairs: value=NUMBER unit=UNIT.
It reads value=65 unit=km/h
